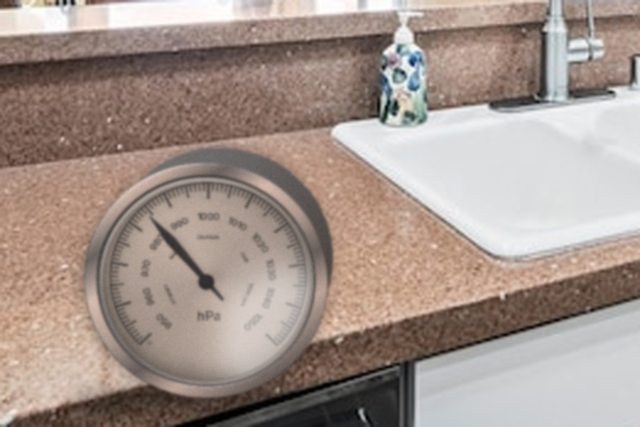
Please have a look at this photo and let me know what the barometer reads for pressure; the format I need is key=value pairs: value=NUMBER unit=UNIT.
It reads value=985 unit=hPa
